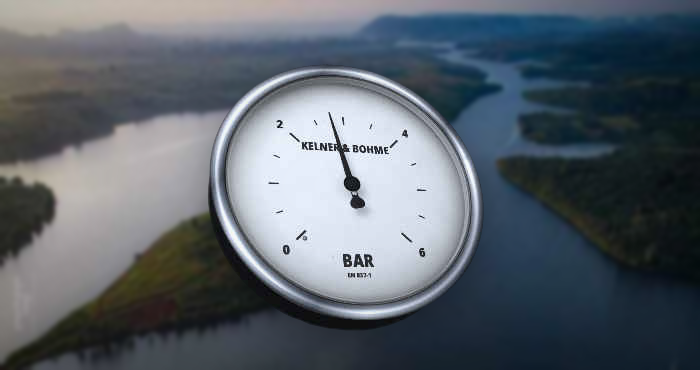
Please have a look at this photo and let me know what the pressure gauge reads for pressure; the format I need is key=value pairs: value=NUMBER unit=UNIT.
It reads value=2.75 unit=bar
